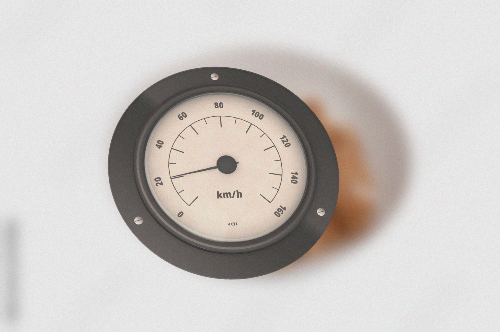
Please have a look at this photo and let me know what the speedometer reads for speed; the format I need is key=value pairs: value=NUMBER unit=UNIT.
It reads value=20 unit=km/h
